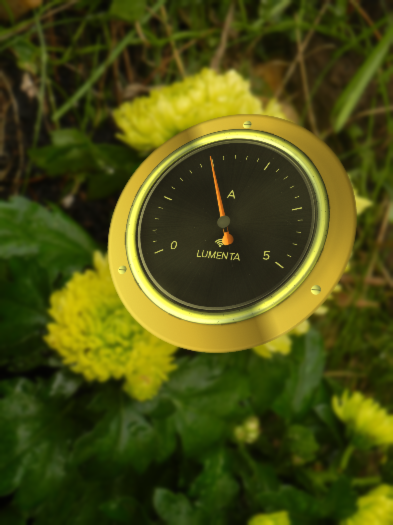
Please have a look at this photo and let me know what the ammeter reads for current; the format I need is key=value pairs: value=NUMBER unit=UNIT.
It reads value=2 unit=A
